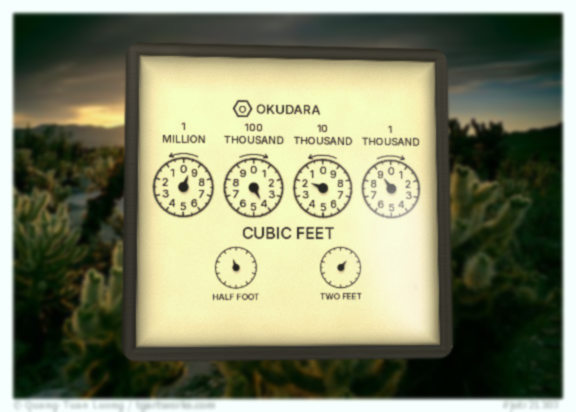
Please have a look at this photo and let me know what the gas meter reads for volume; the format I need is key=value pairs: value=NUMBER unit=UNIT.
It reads value=941900 unit=ft³
